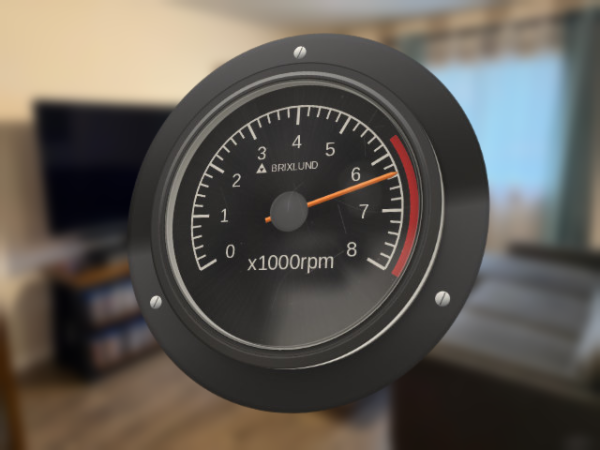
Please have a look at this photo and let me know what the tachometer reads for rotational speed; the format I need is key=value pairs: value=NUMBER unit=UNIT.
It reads value=6400 unit=rpm
